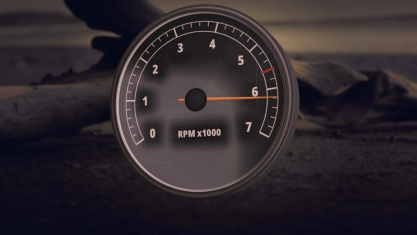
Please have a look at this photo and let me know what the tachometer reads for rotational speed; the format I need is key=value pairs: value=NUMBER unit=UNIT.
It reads value=6200 unit=rpm
